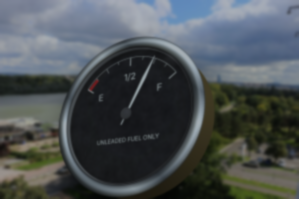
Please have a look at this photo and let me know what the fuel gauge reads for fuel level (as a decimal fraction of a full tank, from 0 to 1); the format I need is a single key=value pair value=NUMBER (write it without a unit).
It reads value=0.75
